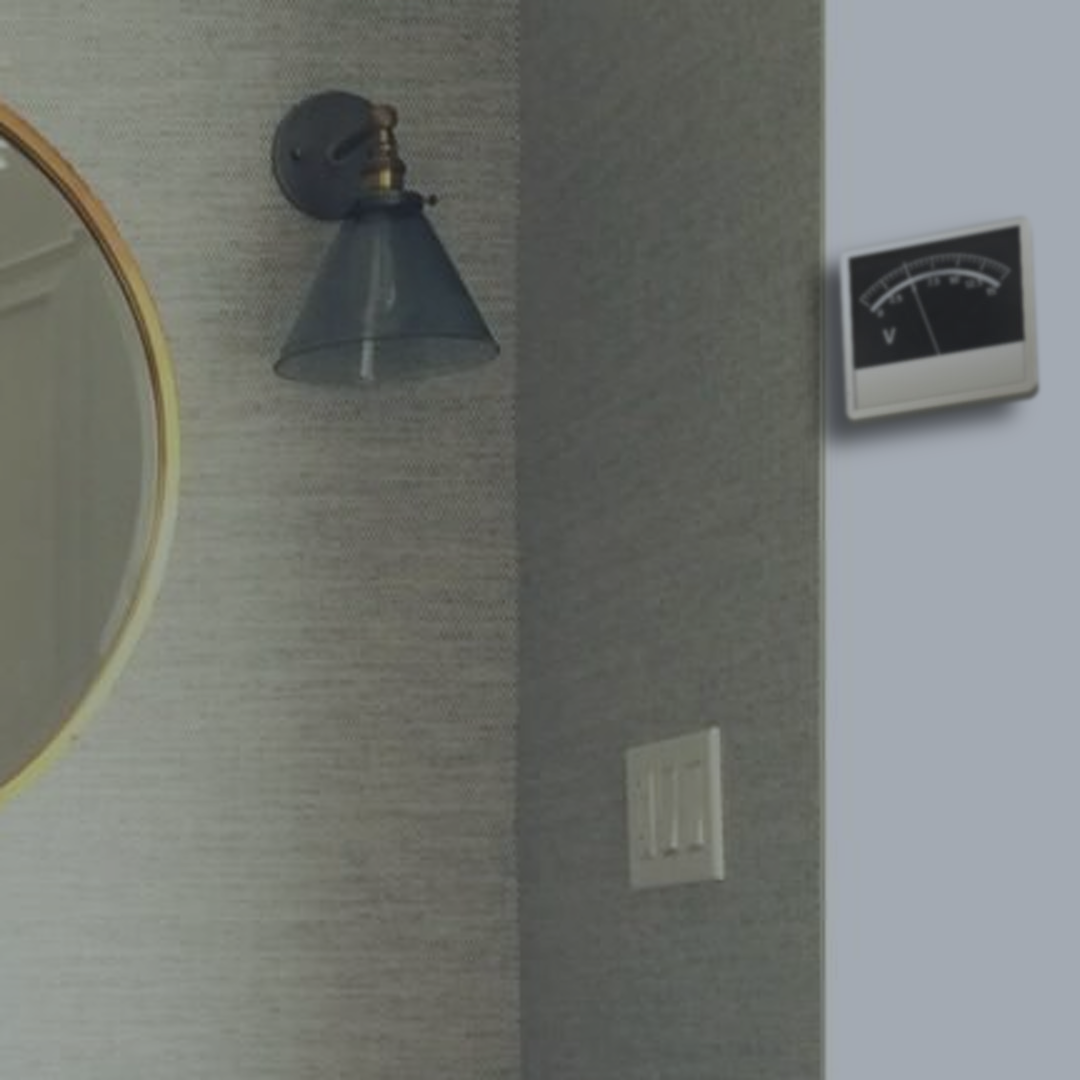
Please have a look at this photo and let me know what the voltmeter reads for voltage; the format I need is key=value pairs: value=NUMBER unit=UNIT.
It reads value=5 unit=V
